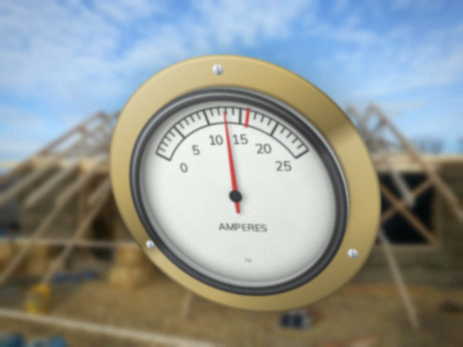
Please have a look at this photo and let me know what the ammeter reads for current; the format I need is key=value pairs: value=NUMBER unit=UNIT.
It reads value=13 unit=A
